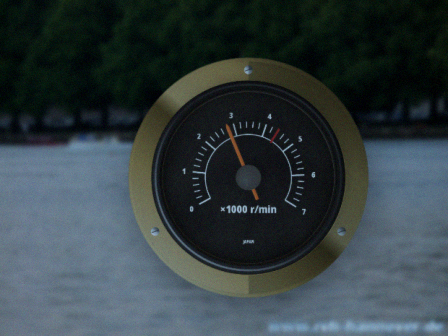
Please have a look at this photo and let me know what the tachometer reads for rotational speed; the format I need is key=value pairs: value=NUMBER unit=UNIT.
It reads value=2800 unit=rpm
